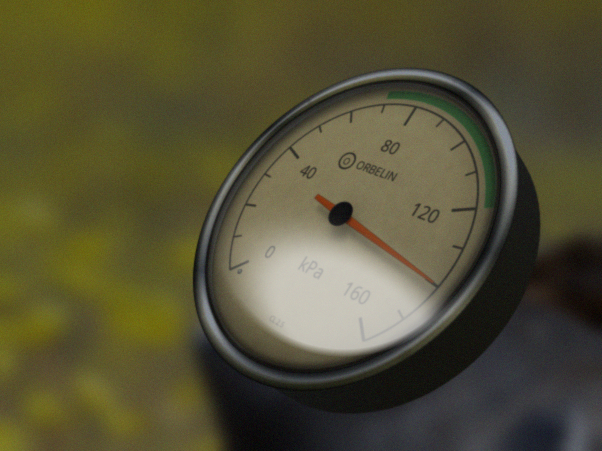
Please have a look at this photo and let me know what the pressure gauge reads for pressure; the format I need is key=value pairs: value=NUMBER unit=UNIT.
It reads value=140 unit=kPa
